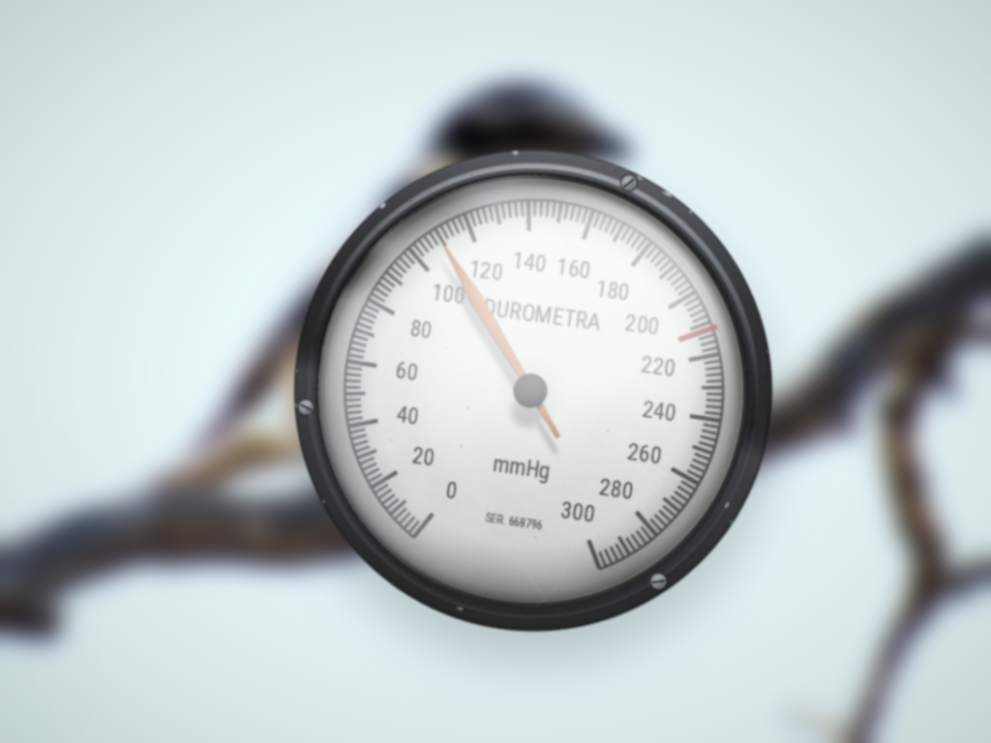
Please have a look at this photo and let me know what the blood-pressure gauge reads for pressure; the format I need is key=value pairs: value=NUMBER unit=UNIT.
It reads value=110 unit=mmHg
